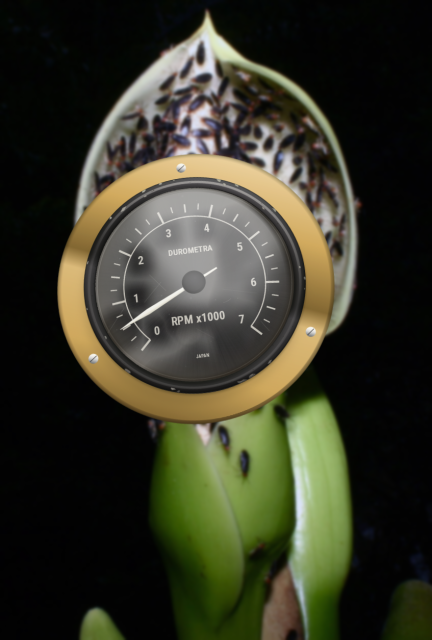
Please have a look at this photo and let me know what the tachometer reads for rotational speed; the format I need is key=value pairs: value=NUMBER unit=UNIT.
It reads value=500 unit=rpm
